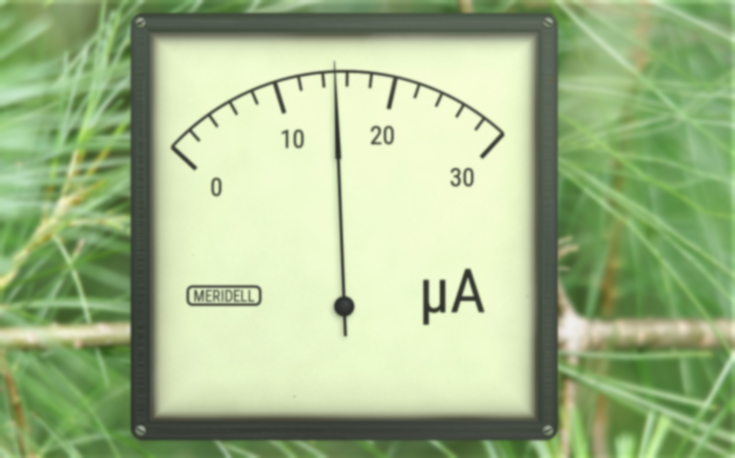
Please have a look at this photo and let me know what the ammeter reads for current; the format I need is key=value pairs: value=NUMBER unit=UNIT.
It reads value=15 unit=µA
